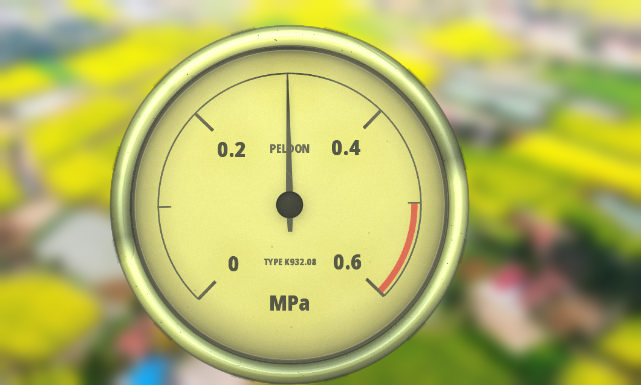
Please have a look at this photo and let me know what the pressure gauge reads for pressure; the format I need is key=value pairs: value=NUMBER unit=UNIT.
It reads value=0.3 unit=MPa
